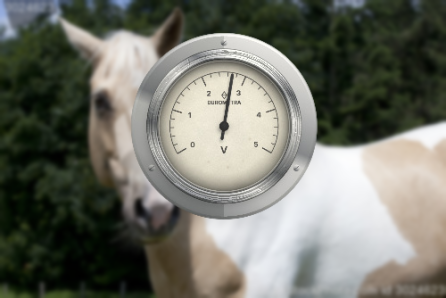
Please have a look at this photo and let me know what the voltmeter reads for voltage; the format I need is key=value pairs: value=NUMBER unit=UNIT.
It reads value=2.7 unit=V
